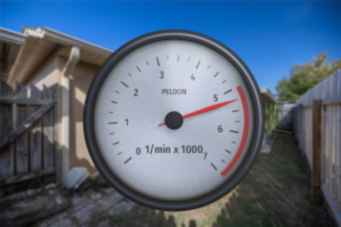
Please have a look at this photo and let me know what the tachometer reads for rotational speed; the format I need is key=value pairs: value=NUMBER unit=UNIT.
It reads value=5250 unit=rpm
